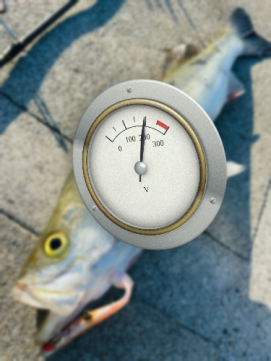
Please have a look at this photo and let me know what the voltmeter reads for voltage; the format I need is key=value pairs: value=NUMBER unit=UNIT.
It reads value=200 unit=V
